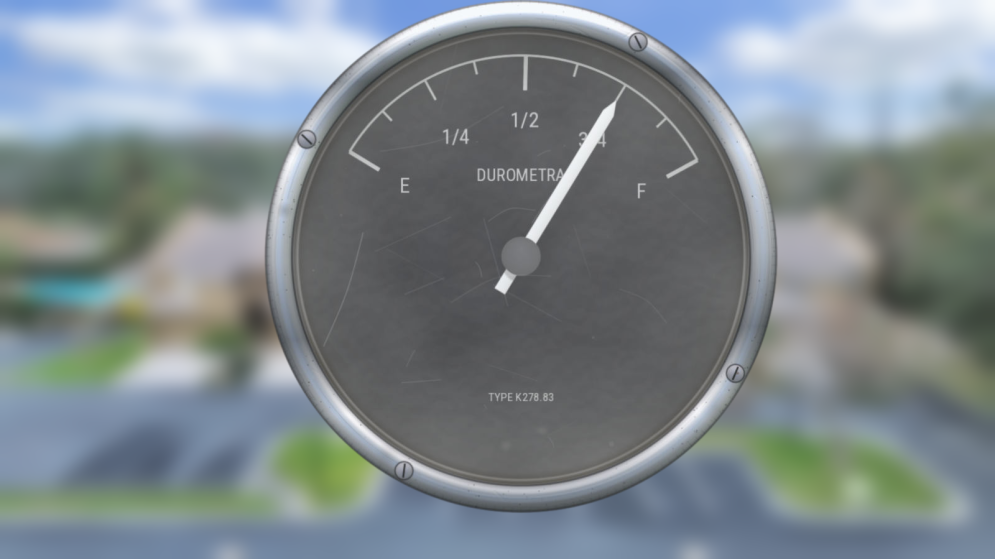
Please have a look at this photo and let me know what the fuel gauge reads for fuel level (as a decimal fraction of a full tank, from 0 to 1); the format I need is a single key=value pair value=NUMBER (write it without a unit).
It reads value=0.75
